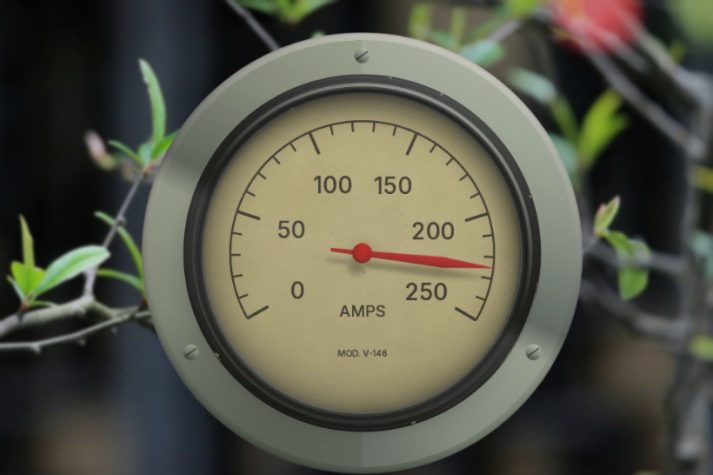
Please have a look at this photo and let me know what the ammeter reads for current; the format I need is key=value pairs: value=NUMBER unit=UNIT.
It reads value=225 unit=A
